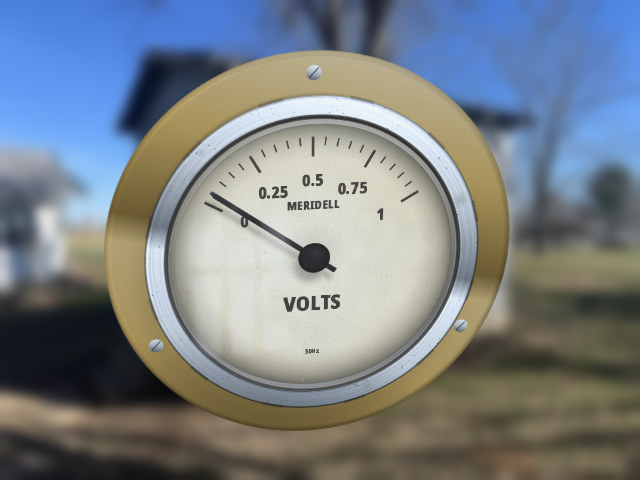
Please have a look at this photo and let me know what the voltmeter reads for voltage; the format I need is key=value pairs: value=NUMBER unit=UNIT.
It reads value=0.05 unit=V
